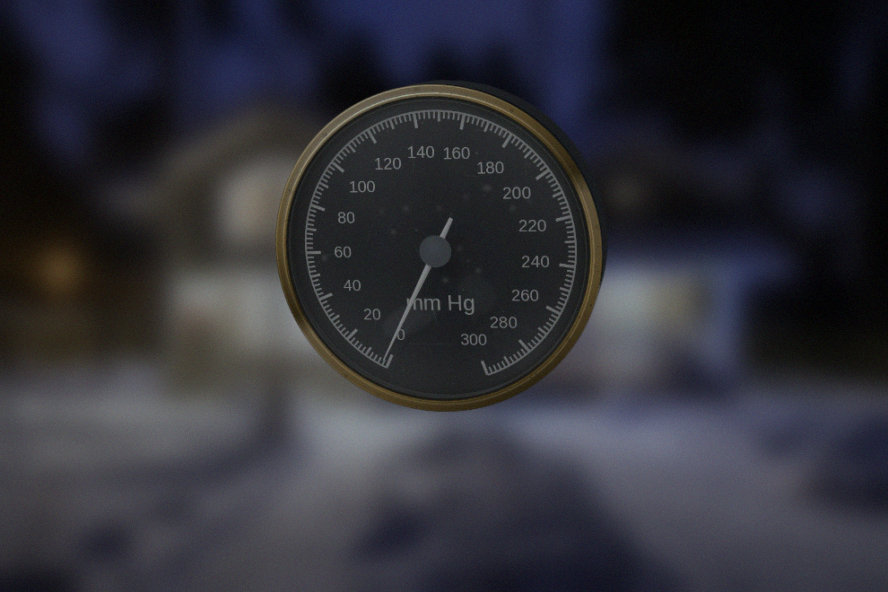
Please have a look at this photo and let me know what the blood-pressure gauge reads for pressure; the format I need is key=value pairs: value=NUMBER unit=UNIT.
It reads value=2 unit=mmHg
